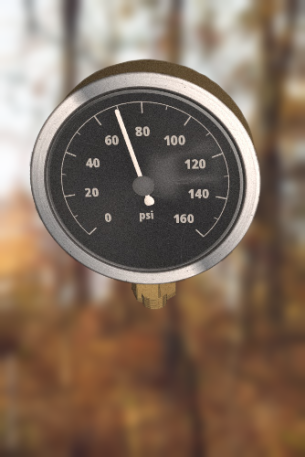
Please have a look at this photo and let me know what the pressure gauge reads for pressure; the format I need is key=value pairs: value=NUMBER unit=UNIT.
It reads value=70 unit=psi
